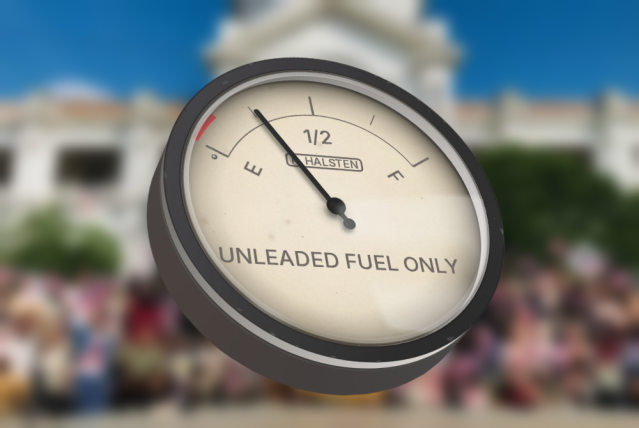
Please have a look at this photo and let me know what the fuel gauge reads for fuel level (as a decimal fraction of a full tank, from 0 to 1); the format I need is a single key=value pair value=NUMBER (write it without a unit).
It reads value=0.25
